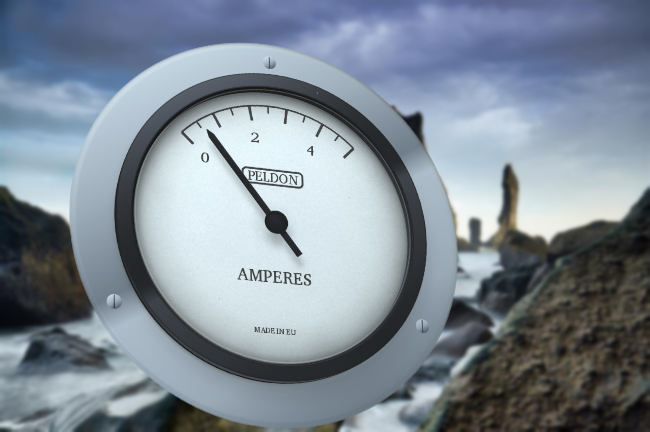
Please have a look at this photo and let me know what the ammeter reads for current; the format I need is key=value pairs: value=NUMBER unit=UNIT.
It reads value=0.5 unit=A
